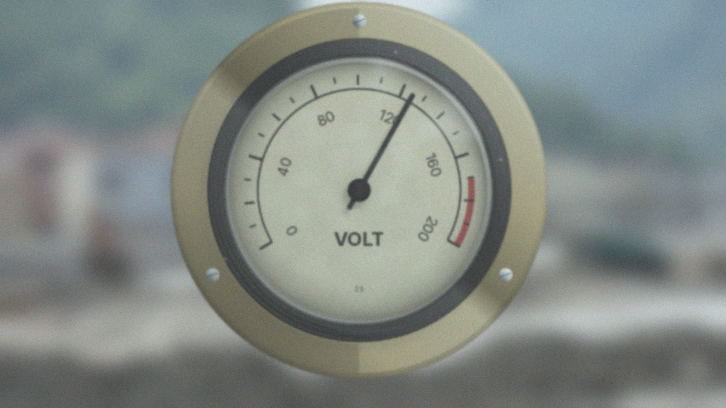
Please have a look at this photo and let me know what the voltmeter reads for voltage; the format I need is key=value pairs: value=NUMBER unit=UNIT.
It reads value=125 unit=V
